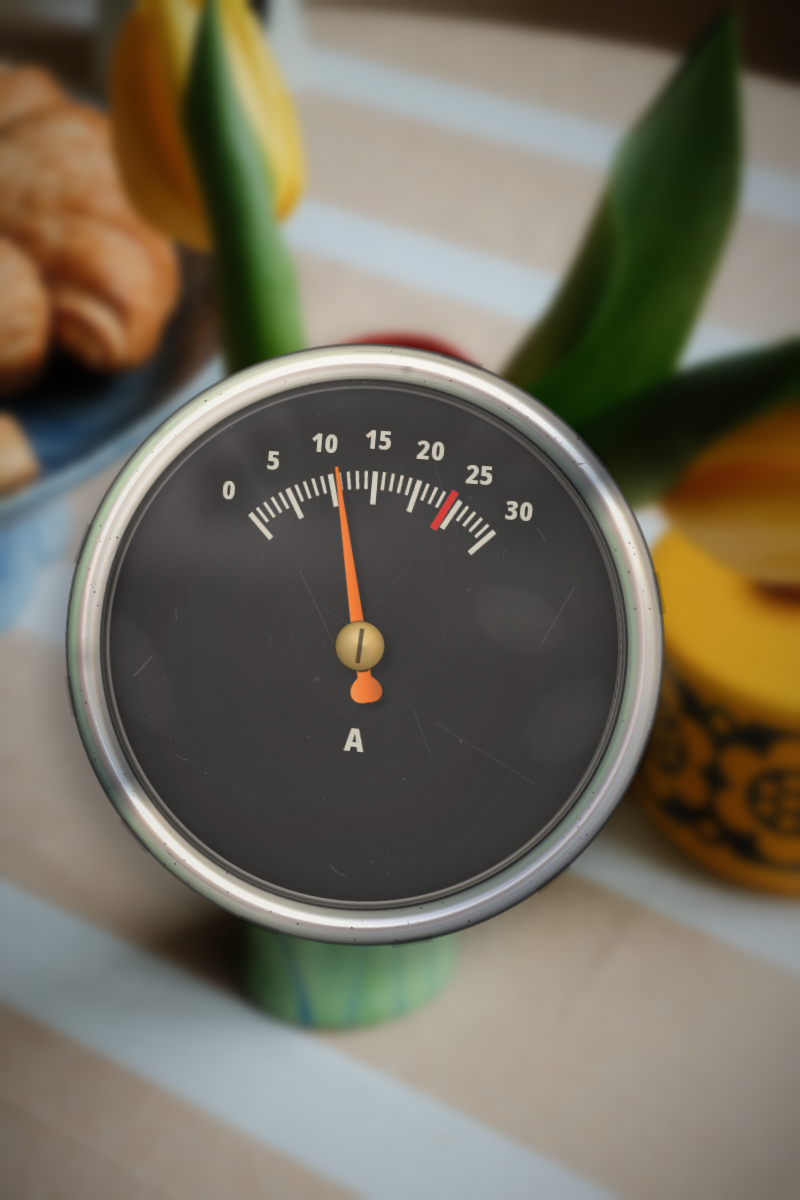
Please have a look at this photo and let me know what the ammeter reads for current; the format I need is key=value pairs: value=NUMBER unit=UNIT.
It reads value=11 unit=A
